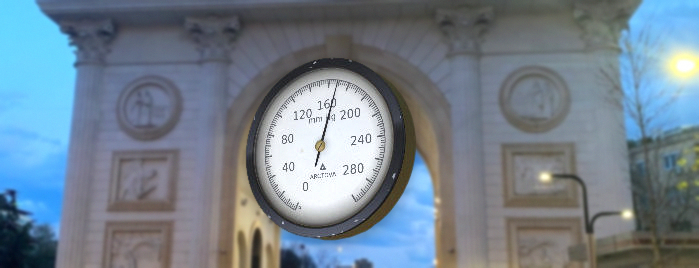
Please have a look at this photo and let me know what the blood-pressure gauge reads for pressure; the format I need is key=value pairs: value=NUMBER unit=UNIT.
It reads value=170 unit=mmHg
